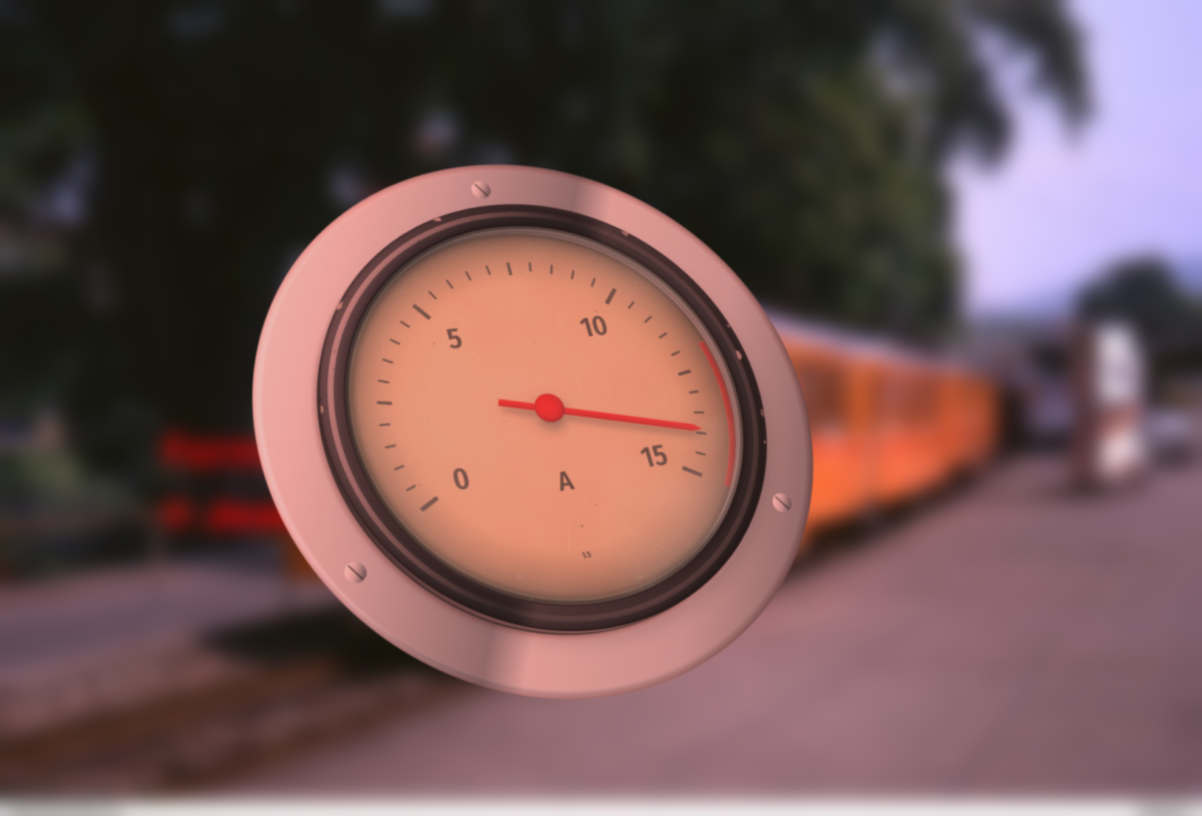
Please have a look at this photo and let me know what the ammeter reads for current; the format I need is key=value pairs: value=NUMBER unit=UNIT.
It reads value=14 unit=A
